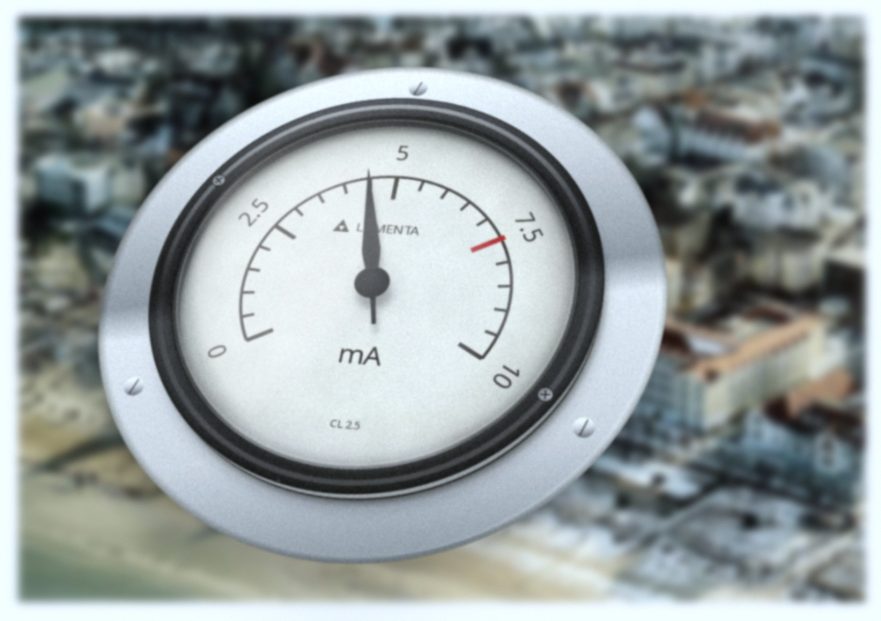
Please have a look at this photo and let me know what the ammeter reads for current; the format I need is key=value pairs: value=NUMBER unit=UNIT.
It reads value=4.5 unit=mA
